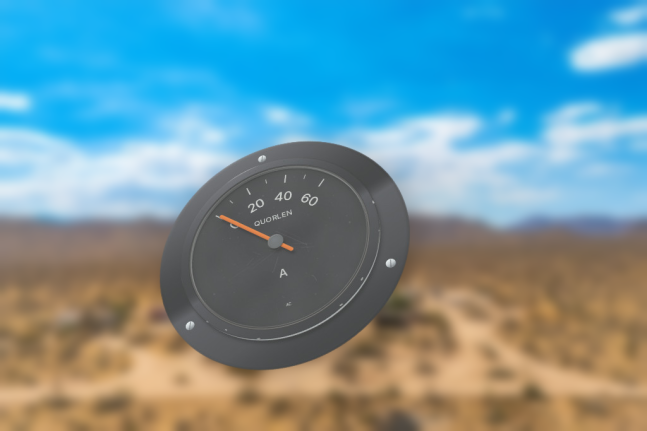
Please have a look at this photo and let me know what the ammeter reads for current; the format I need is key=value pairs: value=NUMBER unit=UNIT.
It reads value=0 unit=A
